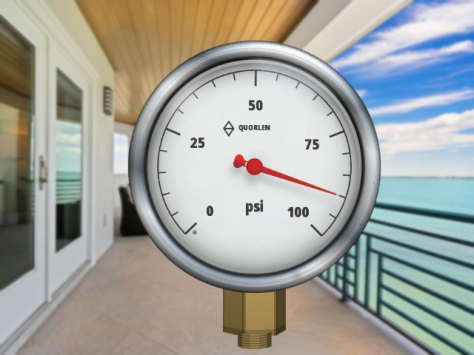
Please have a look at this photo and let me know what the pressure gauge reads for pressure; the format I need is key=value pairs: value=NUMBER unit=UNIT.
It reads value=90 unit=psi
